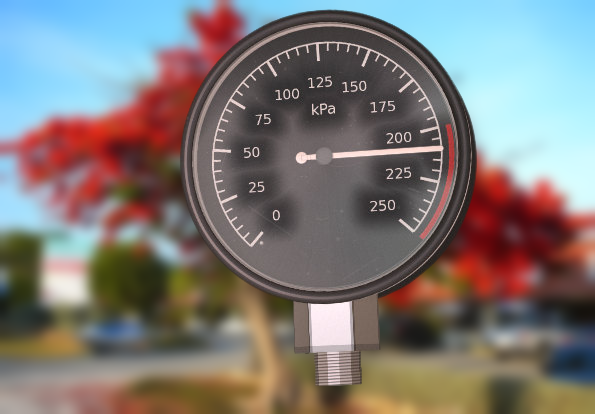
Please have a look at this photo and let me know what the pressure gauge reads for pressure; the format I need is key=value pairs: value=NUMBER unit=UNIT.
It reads value=210 unit=kPa
